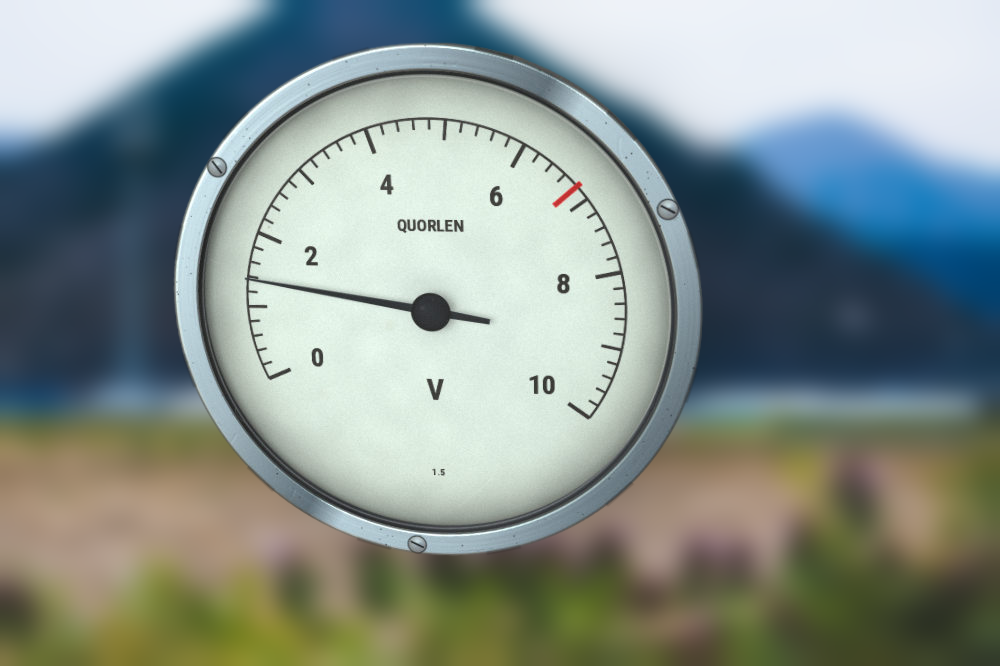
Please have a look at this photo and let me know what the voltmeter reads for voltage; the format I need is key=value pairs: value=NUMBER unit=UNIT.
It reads value=1.4 unit=V
